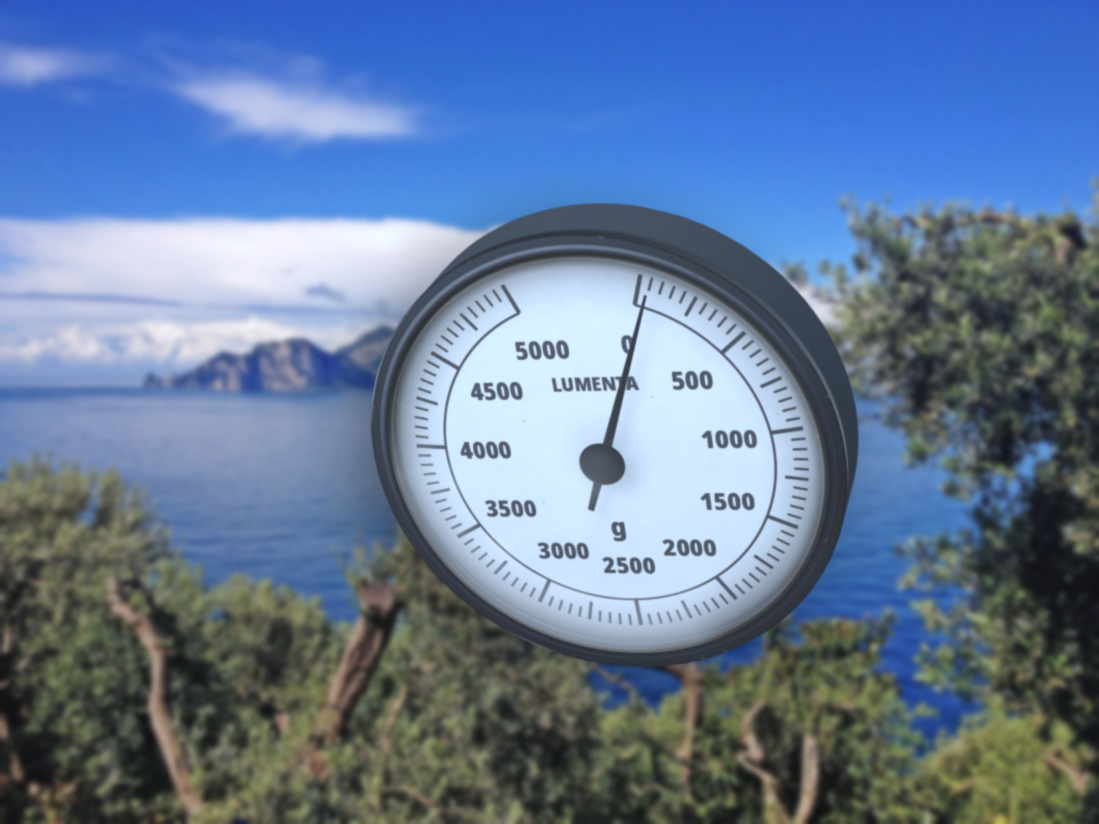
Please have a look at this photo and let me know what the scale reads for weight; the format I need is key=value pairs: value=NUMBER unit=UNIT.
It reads value=50 unit=g
